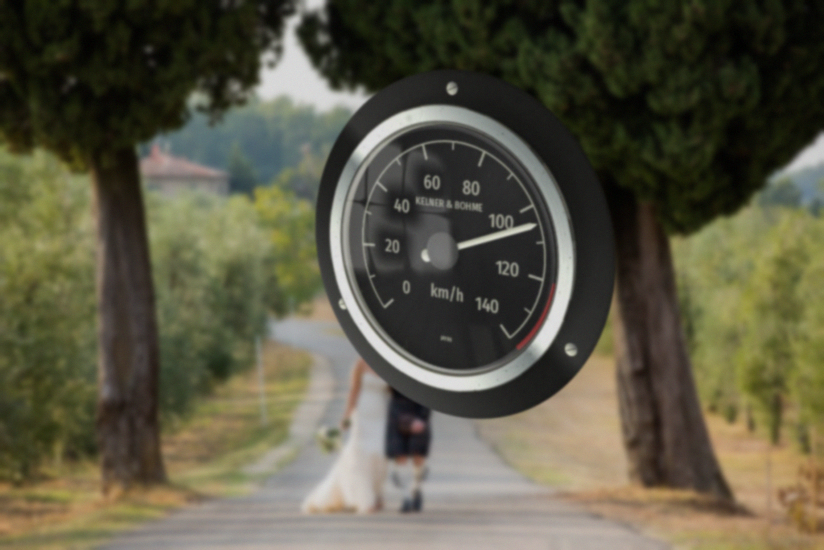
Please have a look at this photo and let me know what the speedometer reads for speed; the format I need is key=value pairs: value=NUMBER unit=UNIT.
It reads value=105 unit=km/h
